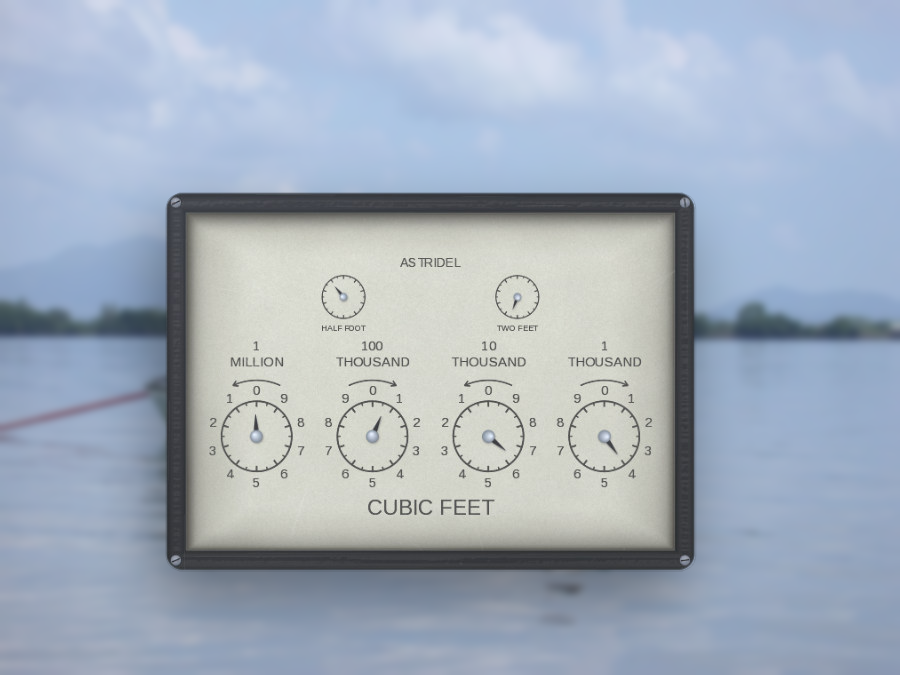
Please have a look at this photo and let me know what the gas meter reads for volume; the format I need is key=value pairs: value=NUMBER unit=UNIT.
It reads value=6400 unit=ft³
